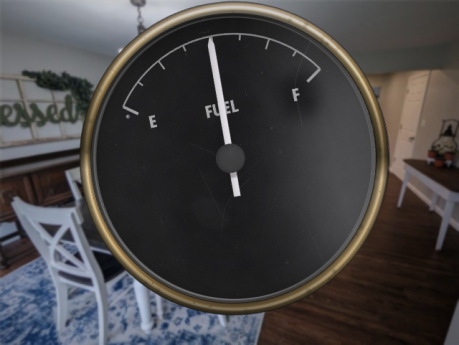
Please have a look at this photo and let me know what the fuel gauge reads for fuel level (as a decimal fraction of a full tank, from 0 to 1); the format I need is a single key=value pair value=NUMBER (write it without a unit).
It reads value=0.5
